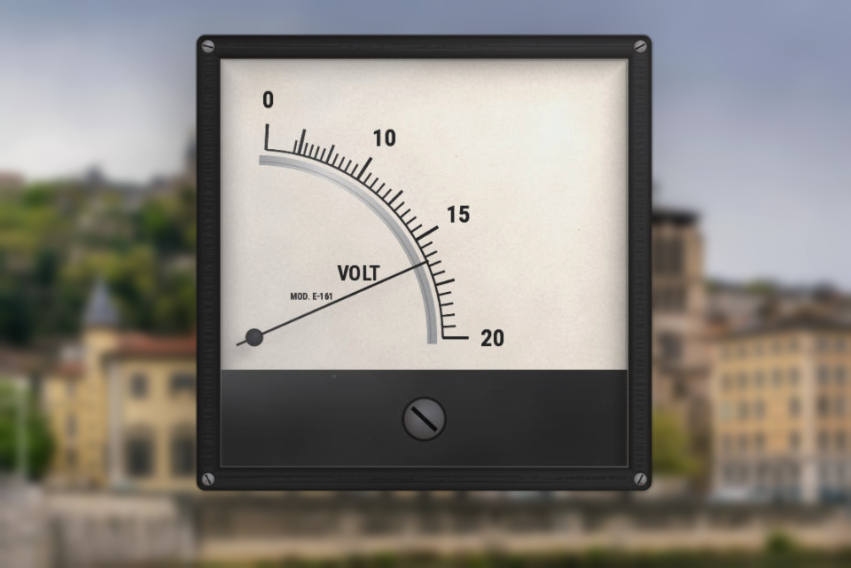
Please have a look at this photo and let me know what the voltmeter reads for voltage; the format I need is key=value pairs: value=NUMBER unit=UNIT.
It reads value=16.25 unit=V
